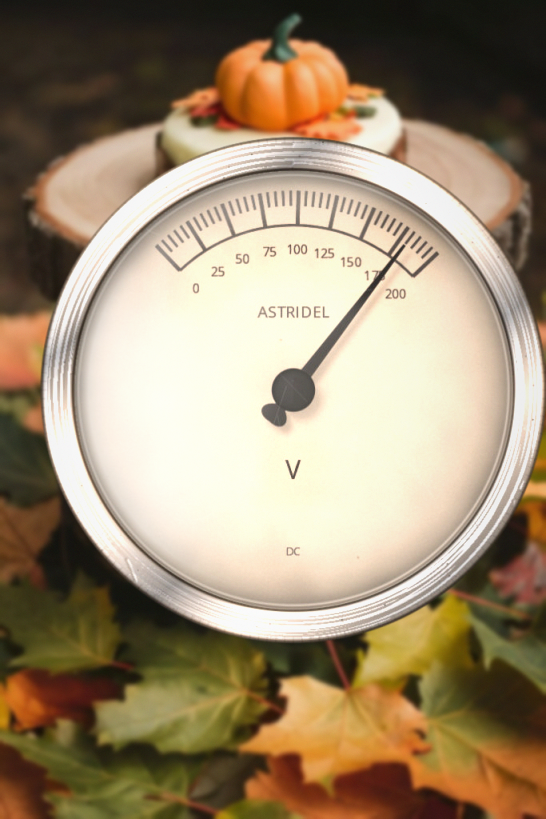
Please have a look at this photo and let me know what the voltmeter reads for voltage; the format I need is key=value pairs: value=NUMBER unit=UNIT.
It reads value=180 unit=V
